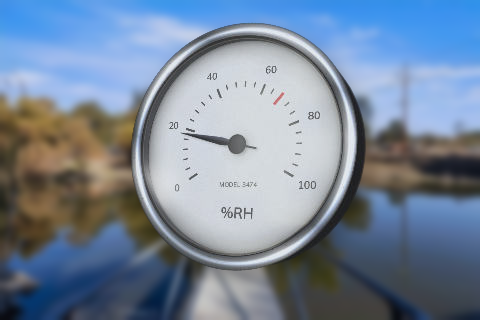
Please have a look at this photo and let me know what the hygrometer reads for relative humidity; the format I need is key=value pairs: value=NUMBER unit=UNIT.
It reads value=18 unit=%
